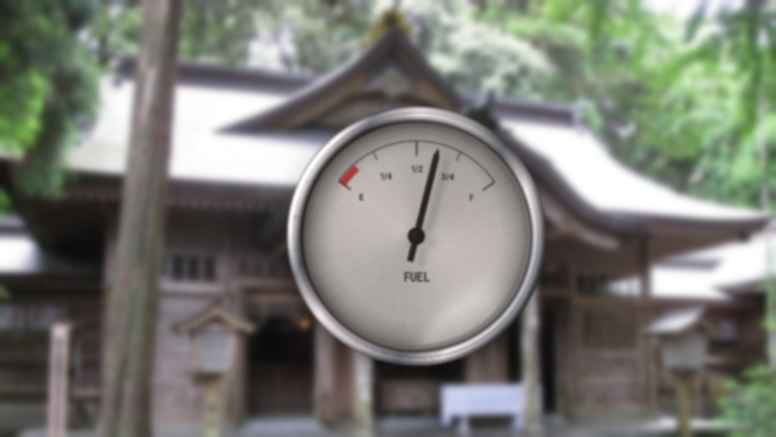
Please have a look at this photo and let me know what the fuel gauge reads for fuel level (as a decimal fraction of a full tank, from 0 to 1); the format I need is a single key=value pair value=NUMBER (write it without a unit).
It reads value=0.625
